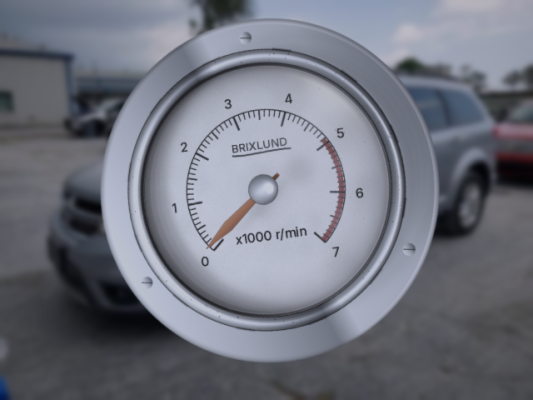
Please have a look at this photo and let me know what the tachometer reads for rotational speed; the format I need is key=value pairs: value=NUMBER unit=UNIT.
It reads value=100 unit=rpm
